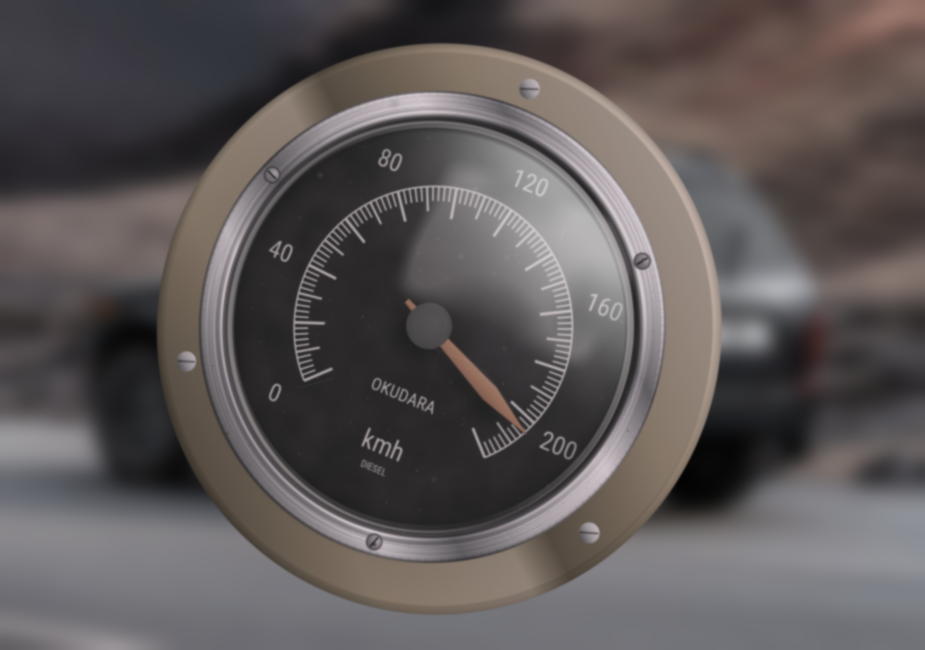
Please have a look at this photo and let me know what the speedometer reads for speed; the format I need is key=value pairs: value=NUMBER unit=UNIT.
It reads value=204 unit=km/h
